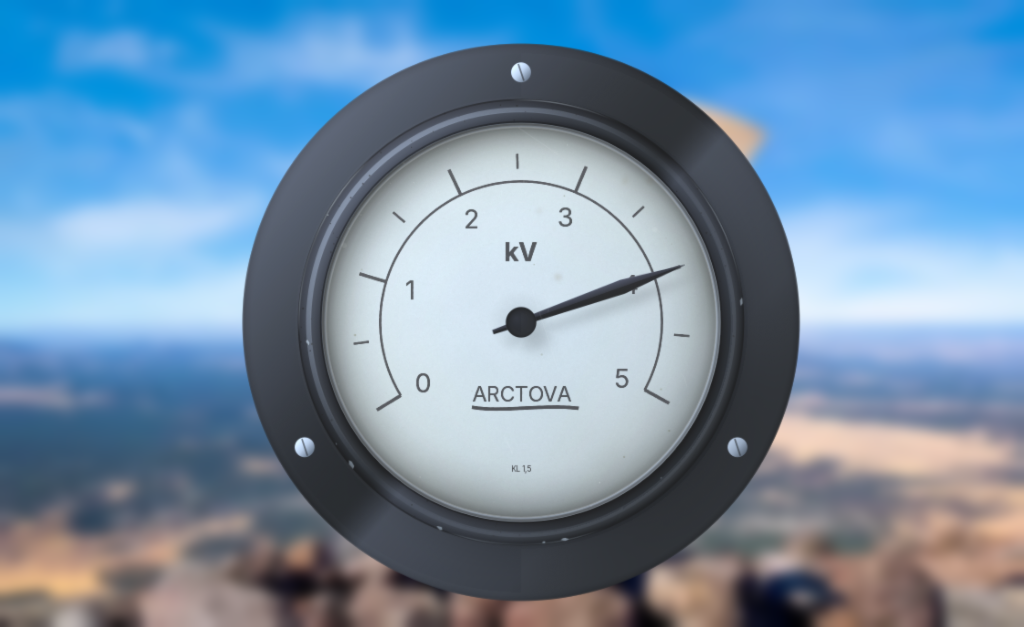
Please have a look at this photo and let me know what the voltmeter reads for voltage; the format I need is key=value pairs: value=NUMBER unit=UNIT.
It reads value=4 unit=kV
